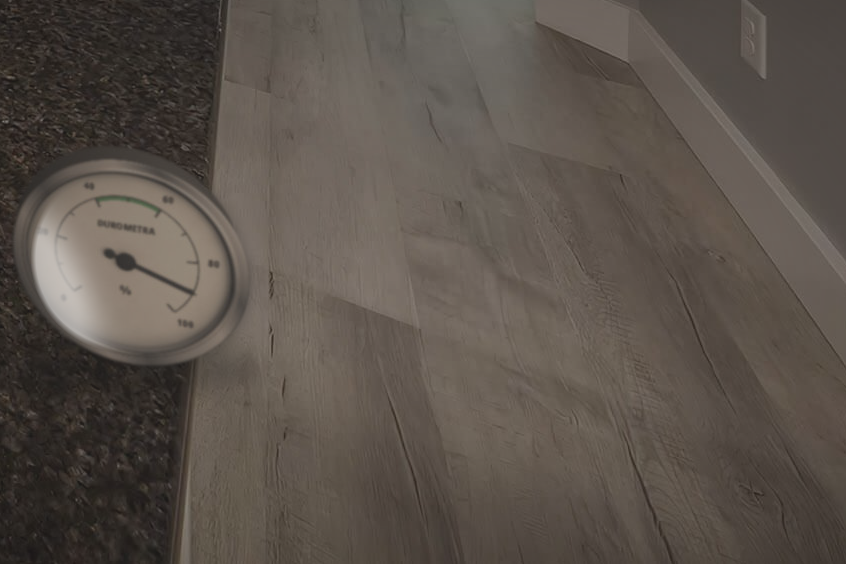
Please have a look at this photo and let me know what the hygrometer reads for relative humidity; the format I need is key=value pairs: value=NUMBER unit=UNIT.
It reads value=90 unit=%
